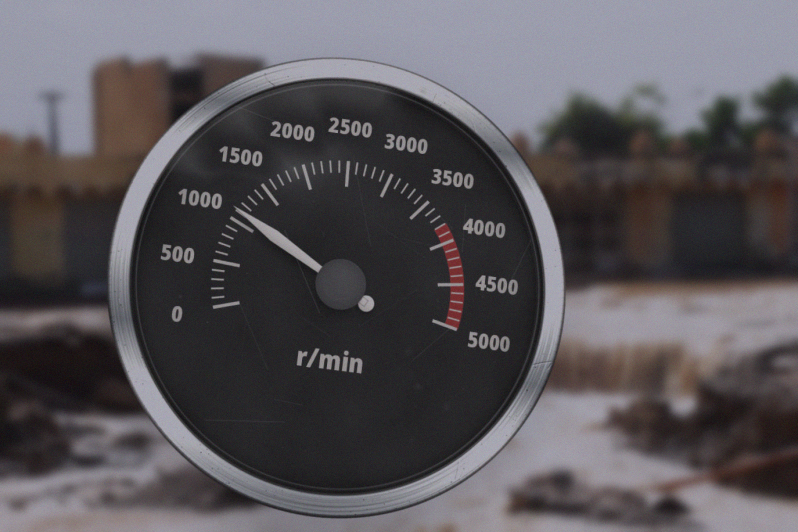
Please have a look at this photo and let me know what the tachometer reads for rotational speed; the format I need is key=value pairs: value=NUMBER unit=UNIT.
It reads value=1100 unit=rpm
